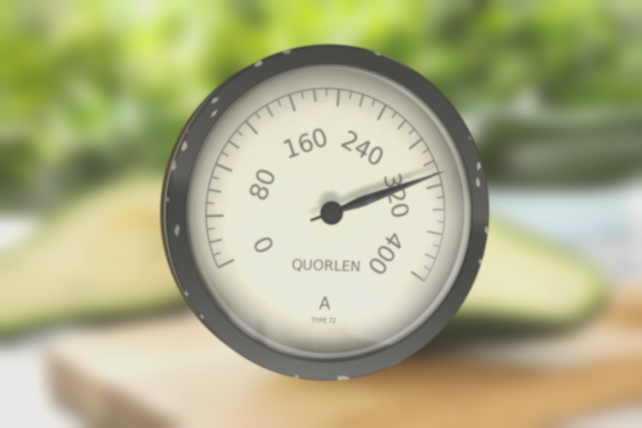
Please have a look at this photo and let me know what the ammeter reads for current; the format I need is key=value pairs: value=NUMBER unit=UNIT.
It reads value=310 unit=A
